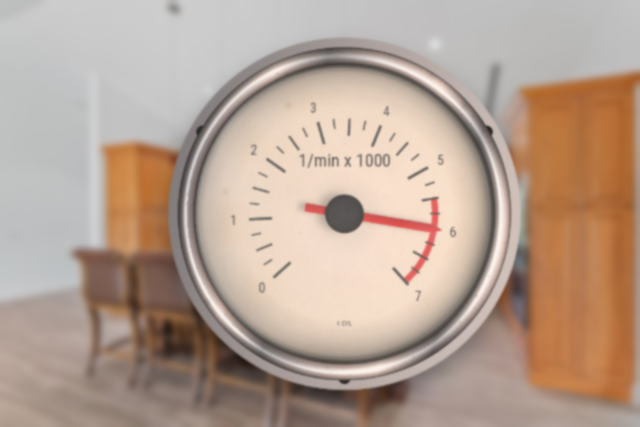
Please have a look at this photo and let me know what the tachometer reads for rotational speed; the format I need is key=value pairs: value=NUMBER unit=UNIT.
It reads value=6000 unit=rpm
